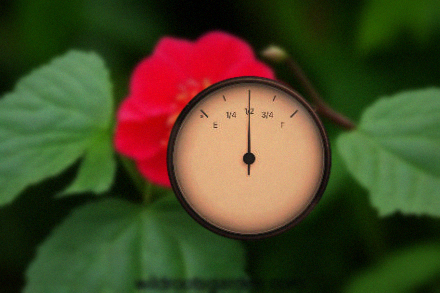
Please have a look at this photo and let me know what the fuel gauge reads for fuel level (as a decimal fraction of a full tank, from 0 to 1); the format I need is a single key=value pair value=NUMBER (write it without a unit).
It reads value=0.5
